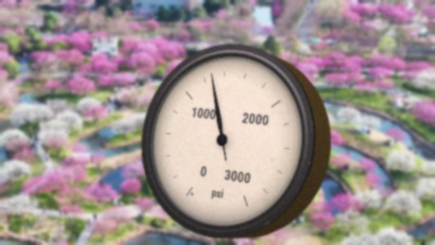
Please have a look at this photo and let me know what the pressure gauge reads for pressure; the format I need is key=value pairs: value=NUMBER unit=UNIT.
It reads value=1300 unit=psi
